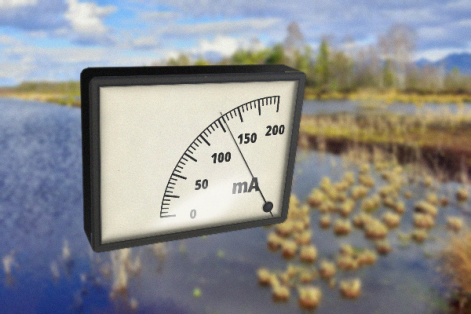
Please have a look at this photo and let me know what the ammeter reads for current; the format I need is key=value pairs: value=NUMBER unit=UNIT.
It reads value=130 unit=mA
